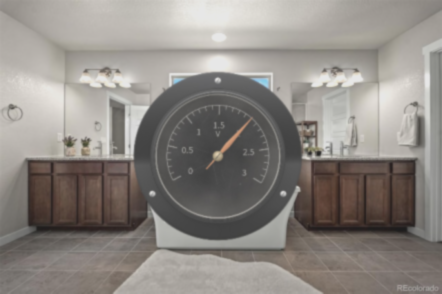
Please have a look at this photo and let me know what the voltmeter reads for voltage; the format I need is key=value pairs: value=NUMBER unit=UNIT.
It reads value=2 unit=V
